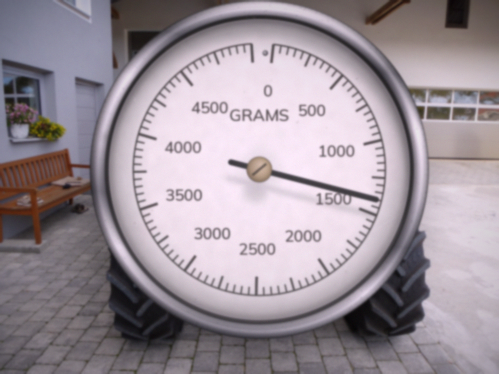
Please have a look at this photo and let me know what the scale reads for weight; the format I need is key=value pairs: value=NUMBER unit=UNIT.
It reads value=1400 unit=g
